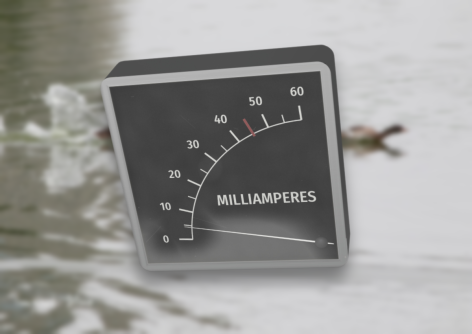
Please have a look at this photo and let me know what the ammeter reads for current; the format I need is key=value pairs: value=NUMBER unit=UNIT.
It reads value=5 unit=mA
